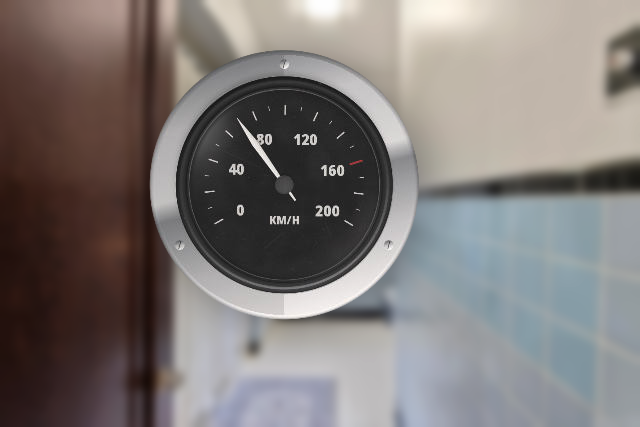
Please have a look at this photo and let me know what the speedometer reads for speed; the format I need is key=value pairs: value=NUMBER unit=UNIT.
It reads value=70 unit=km/h
